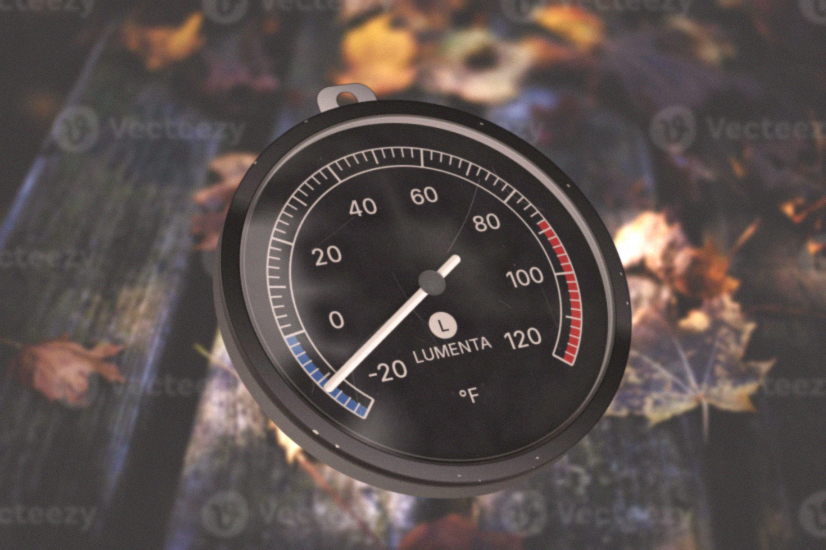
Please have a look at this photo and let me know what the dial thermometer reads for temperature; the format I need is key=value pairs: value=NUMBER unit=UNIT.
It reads value=-12 unit=°F
